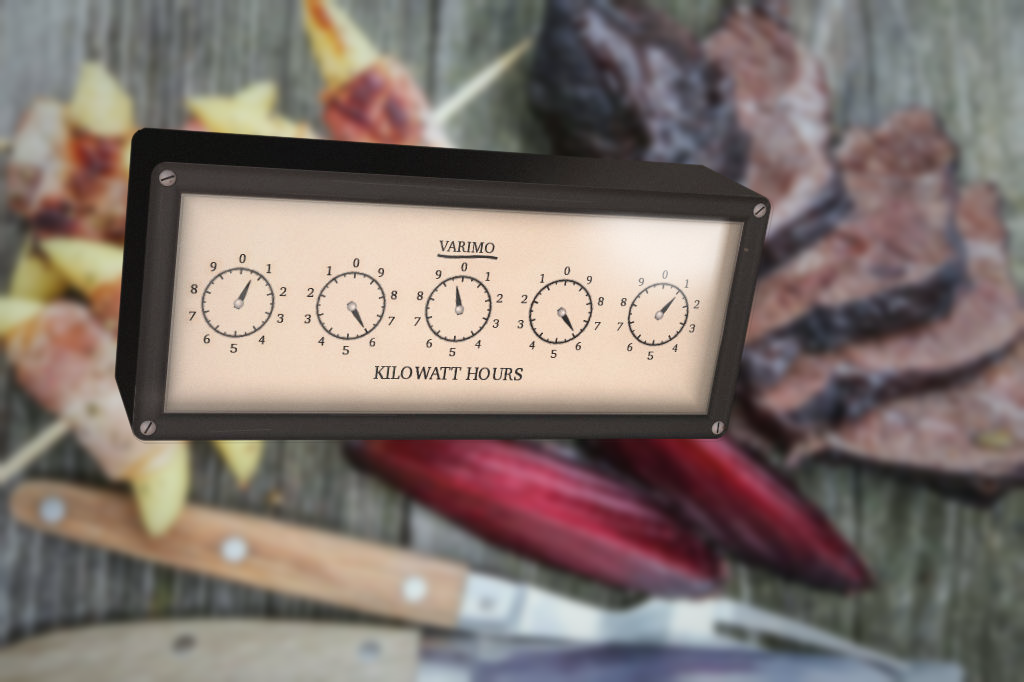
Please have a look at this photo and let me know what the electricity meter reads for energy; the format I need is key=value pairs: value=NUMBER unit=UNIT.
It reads value=5961 unit=kWh
